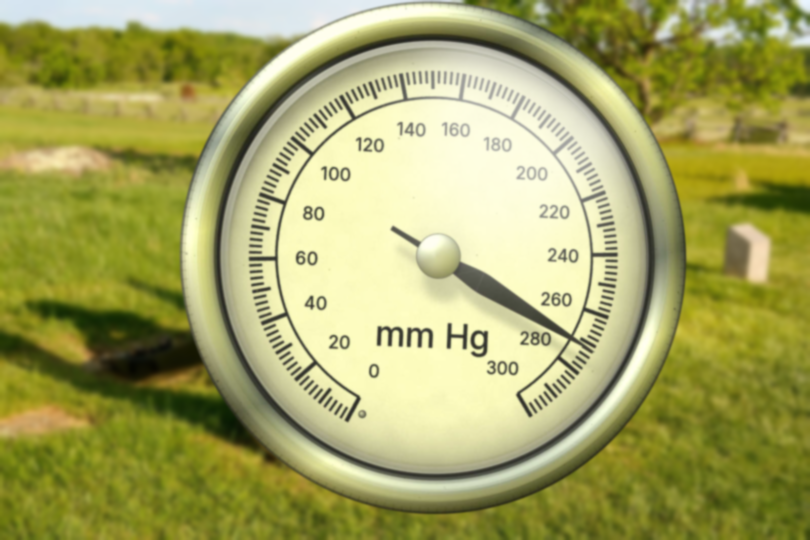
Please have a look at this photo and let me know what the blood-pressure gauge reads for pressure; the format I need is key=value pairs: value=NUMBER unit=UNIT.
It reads value=272 unit=mmHg
